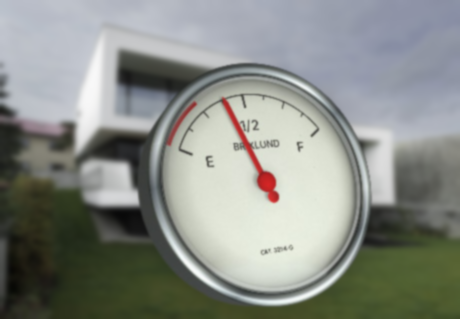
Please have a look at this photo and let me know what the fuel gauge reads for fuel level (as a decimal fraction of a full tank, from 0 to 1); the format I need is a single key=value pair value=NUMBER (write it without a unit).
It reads value=0.375
